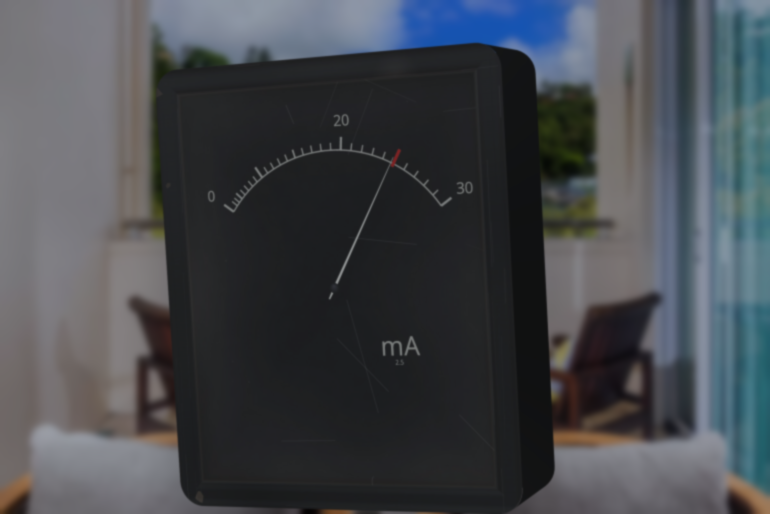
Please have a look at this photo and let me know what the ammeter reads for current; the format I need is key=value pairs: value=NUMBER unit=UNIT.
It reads value=25 unit=mA
